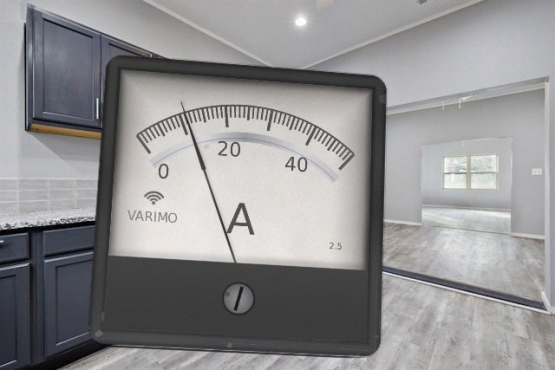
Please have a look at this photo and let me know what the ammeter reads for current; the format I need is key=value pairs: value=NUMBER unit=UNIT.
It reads value=11 unit=A
